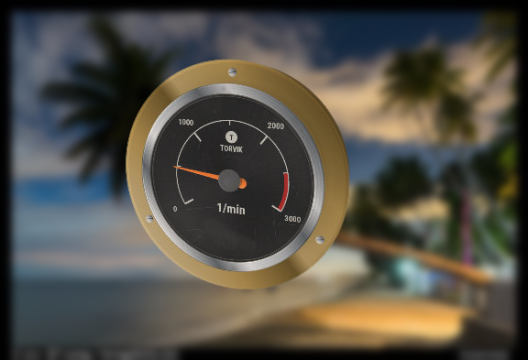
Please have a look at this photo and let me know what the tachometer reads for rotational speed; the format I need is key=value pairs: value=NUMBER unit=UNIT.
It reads value=500 unit=rpm
